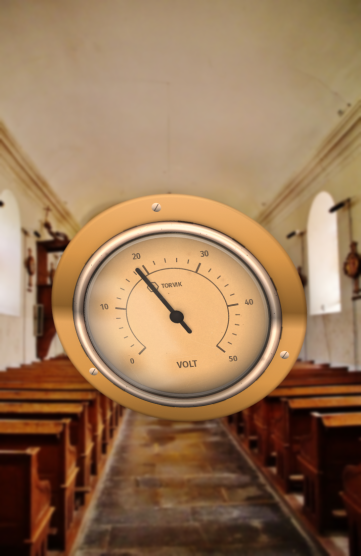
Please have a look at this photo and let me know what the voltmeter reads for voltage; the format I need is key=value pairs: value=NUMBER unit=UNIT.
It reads value=19 unit=V
